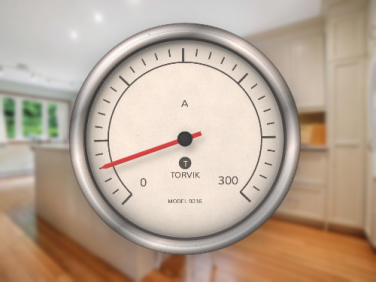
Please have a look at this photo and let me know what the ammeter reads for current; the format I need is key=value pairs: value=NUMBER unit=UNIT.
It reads value=30 unit=A
